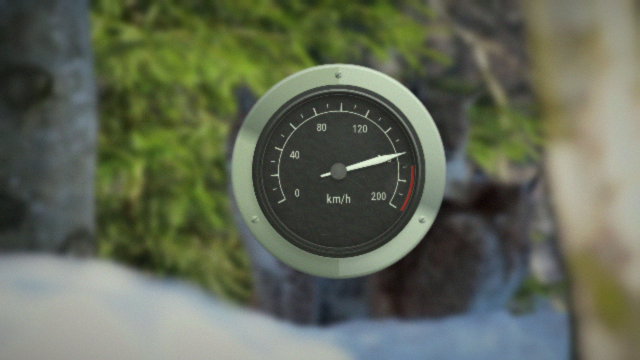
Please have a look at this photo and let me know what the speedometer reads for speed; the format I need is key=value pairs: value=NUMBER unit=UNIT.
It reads value=160 unit=km/h
